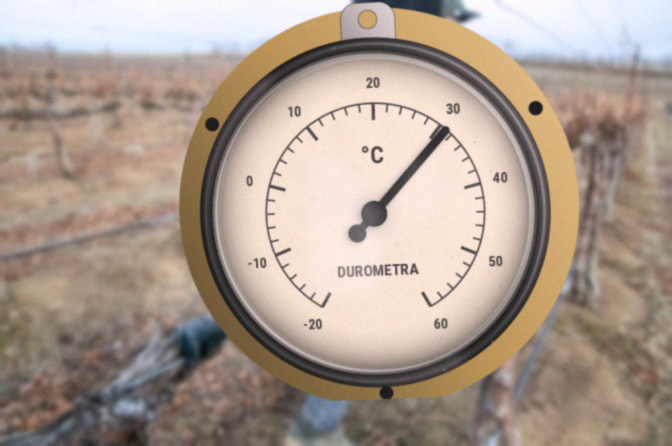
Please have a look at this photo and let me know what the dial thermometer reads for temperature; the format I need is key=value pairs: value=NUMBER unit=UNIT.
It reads value=31 unit=°C
